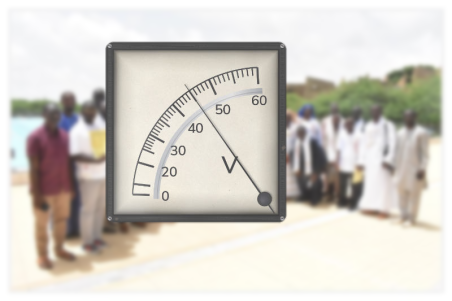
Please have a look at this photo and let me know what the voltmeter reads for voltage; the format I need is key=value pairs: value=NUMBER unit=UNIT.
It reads value=45 unit=V
